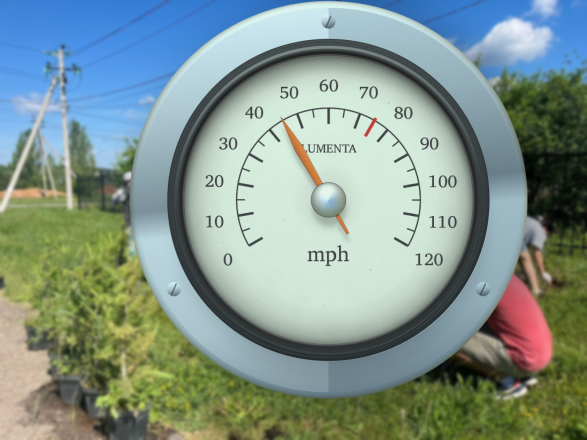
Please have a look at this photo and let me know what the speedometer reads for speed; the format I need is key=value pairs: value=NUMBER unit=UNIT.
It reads value=45 unit=mph
